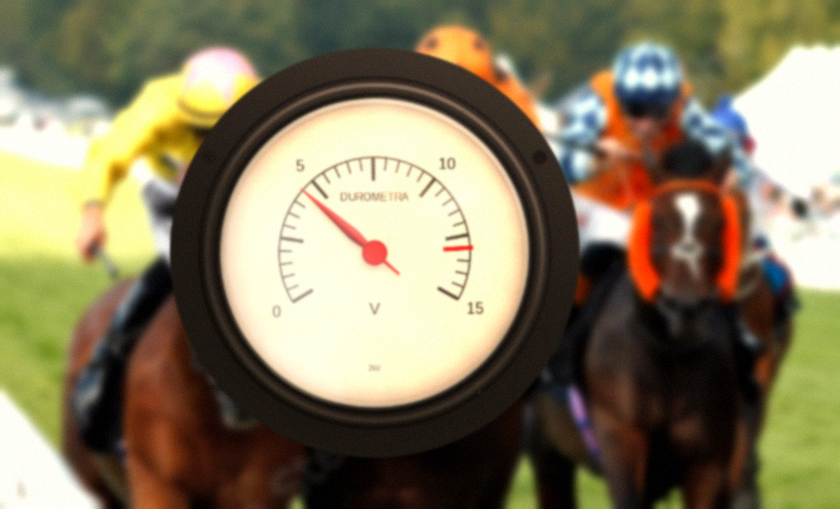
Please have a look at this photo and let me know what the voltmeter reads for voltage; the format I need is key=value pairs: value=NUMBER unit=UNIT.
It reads value=4.5 unit=V
